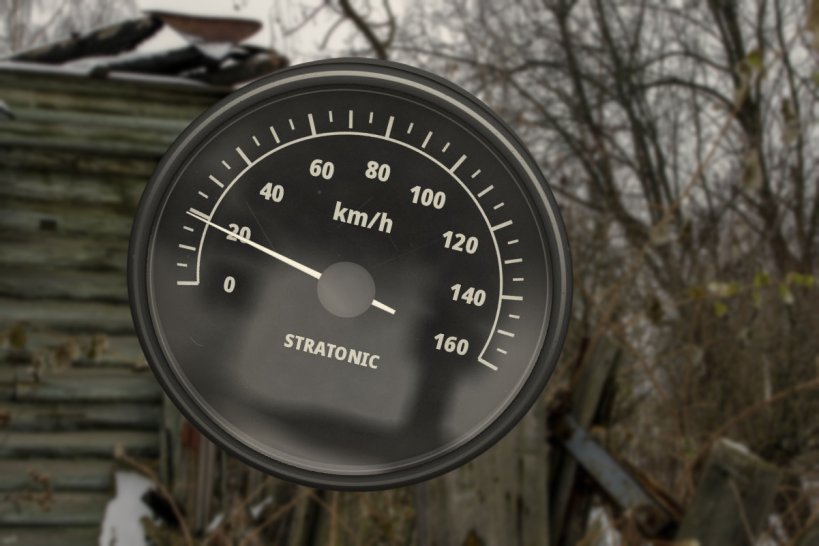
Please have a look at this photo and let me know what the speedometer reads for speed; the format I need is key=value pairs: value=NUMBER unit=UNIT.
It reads value=20 unit=km/h
